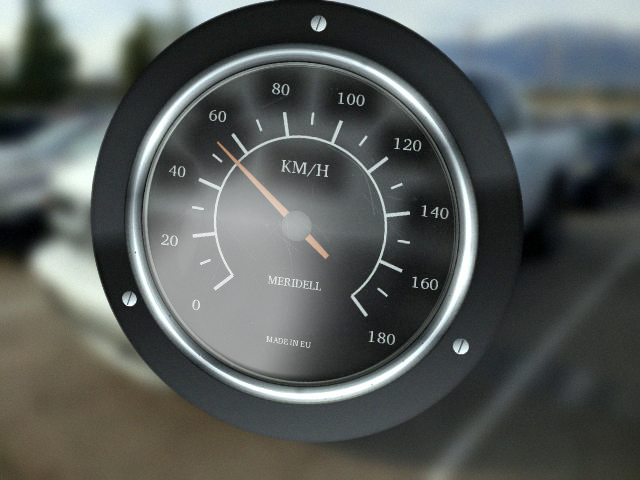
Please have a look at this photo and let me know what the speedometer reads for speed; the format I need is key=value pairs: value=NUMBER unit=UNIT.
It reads value=55 unit=km/h
